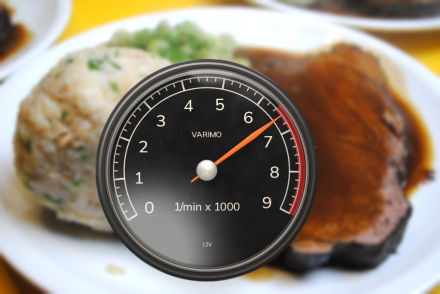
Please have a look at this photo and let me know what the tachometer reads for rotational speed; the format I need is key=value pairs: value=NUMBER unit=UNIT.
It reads value=6600 unit=rpm
